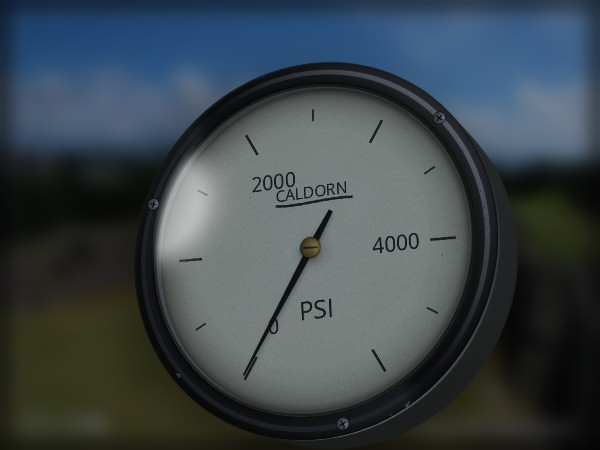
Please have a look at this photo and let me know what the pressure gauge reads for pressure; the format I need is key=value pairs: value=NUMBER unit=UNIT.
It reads value=0 unit=psi
